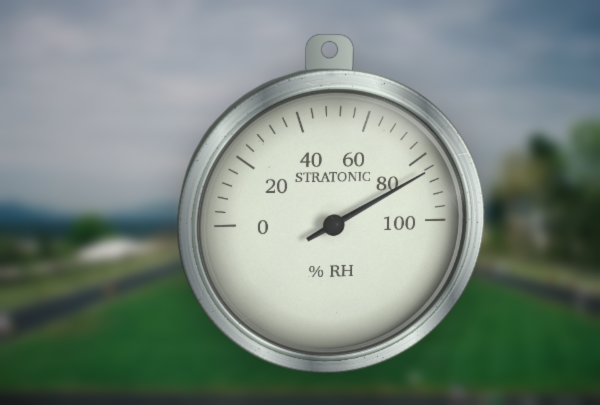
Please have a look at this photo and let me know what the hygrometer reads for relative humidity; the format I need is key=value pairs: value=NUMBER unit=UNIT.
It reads value=84 unit=%
